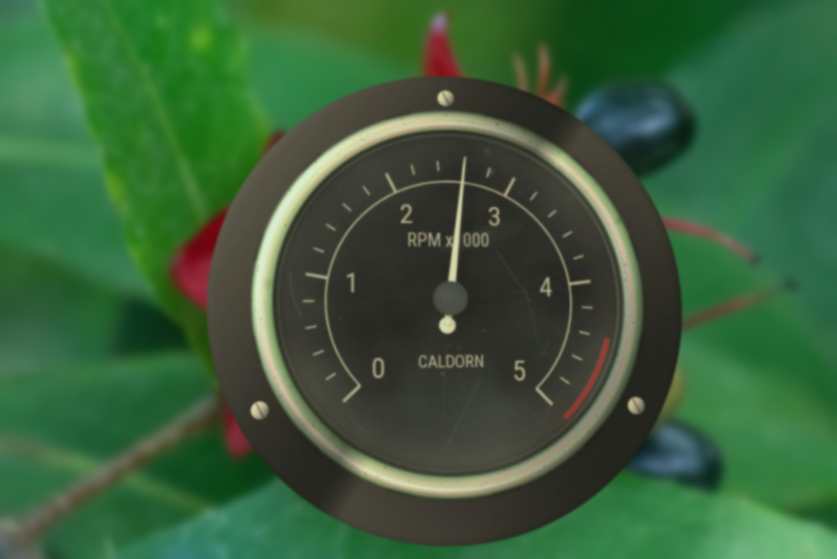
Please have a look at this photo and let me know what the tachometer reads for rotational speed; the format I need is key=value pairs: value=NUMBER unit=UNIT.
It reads value=2600 unit=rpm
